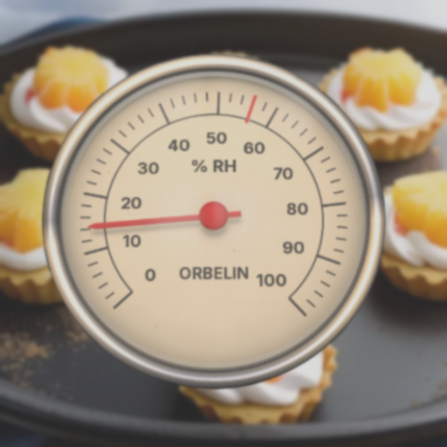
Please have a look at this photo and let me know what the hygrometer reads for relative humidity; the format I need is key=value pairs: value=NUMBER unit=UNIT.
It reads value=14 unit=%
